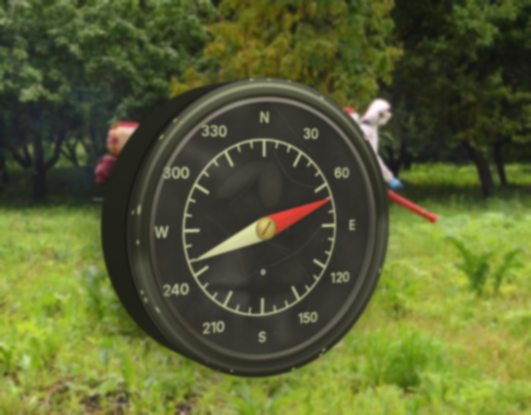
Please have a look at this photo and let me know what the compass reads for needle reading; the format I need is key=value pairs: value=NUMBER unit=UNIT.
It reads value=70 unit=°
